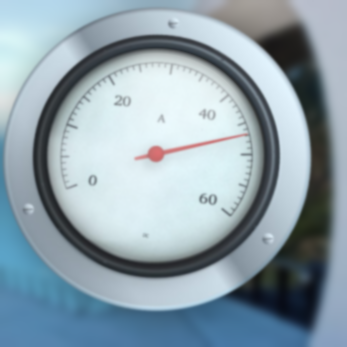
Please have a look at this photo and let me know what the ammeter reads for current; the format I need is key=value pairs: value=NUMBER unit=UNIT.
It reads value=47 unit=A
